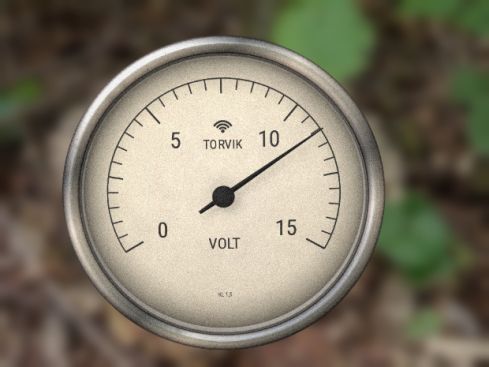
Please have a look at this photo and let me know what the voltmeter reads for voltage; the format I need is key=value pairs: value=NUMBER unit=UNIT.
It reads value=11 unit=V
